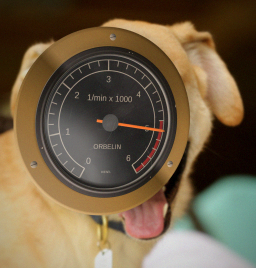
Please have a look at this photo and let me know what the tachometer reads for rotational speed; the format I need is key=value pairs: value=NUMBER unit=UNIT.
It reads value=5000 unit=rpm
